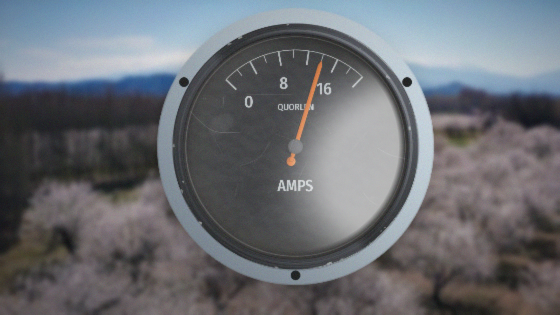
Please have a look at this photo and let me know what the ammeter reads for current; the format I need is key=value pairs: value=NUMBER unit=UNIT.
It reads value=14 unit=A
